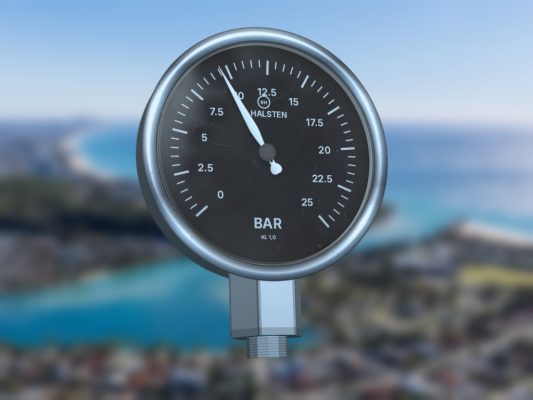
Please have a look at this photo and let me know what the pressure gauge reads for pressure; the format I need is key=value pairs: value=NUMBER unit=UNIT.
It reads value=9.5 unit=bar
